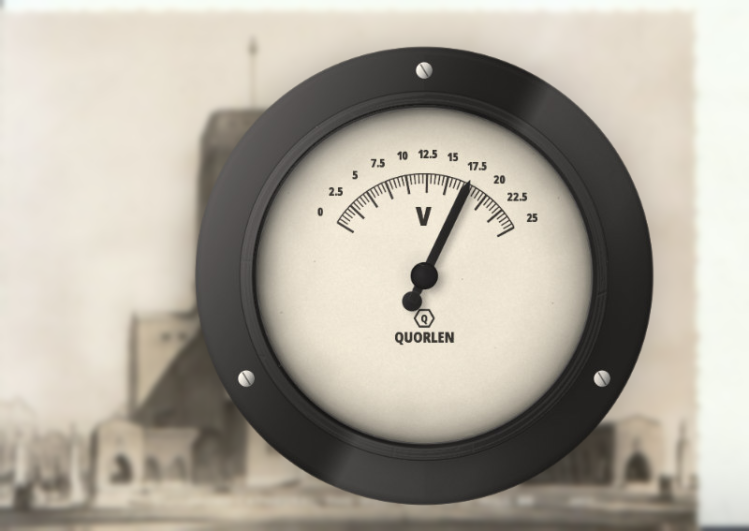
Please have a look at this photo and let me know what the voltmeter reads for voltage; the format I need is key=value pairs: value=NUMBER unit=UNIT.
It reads value=17.5 unit=V
